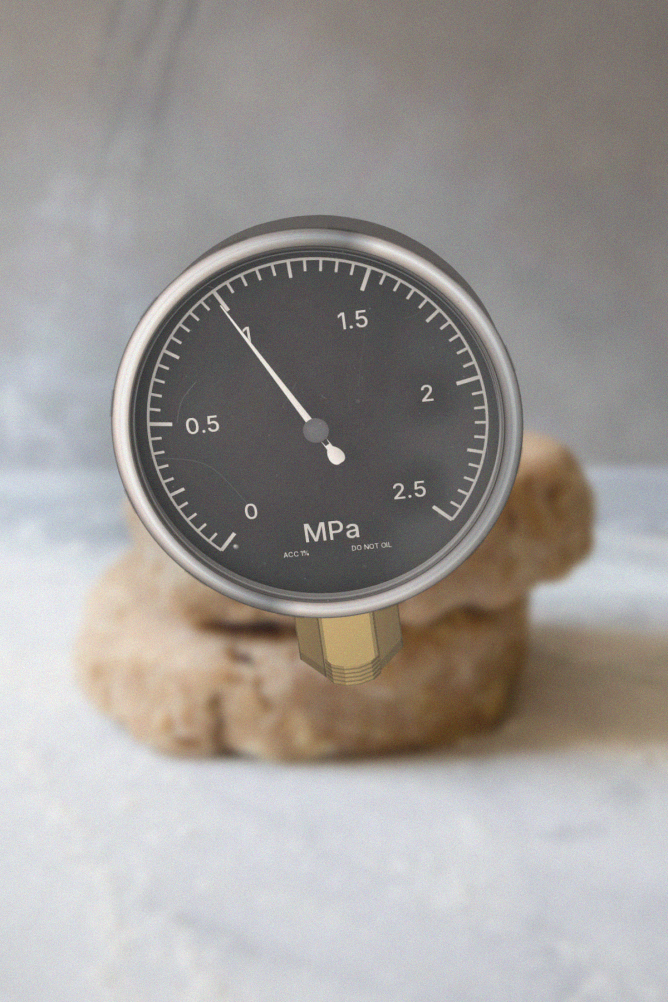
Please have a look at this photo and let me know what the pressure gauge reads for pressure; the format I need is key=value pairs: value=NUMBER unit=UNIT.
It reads value=1 unit=MPa
